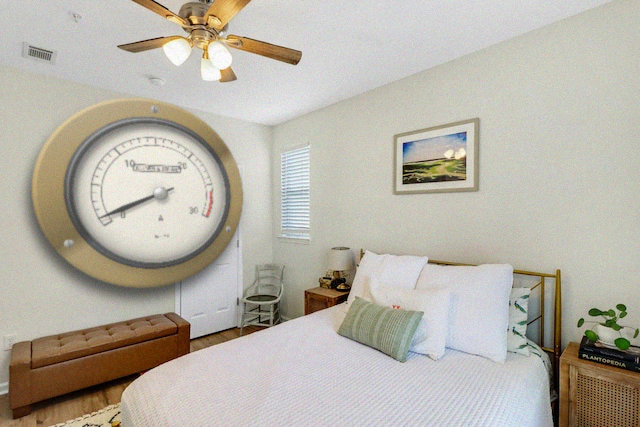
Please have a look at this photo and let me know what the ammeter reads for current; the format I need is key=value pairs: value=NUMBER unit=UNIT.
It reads value=1 unit=A
